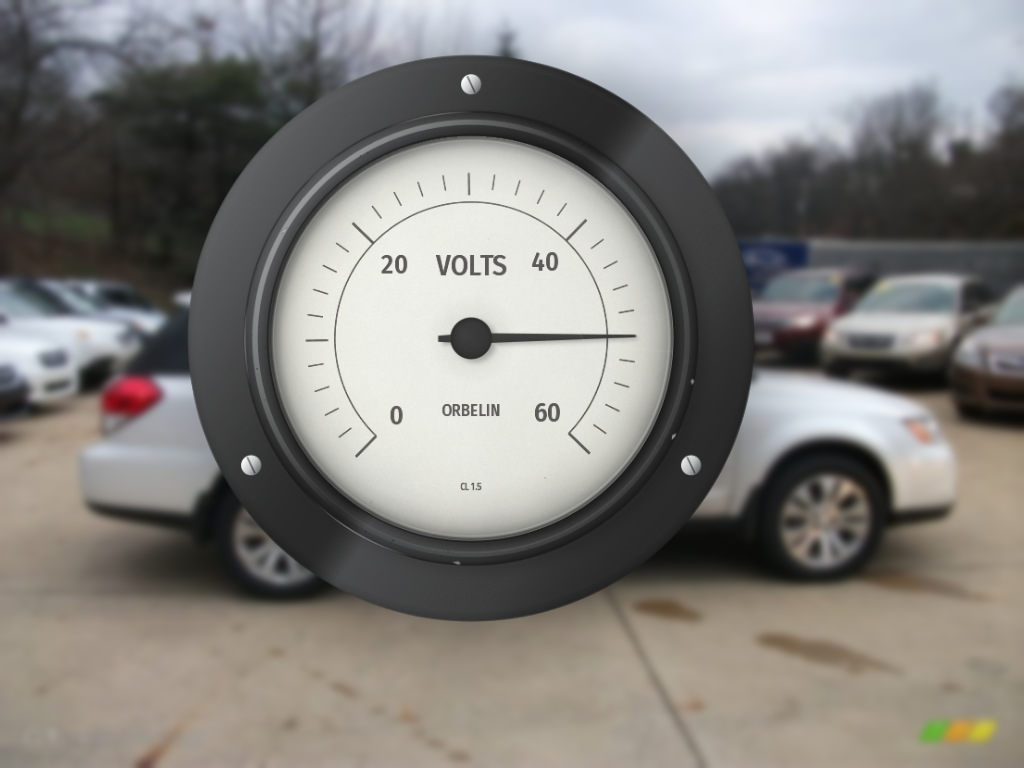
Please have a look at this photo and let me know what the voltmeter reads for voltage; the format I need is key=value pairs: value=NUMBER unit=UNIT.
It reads value=50 unit=V
